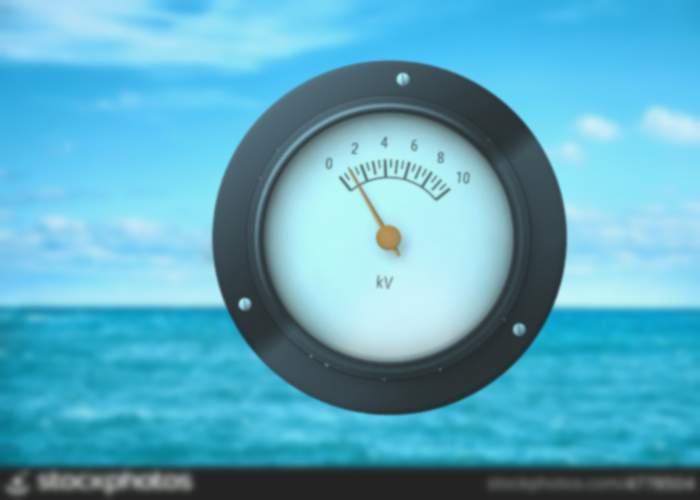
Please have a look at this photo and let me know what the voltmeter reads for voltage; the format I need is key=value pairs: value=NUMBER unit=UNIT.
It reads value=1 unit=kV
